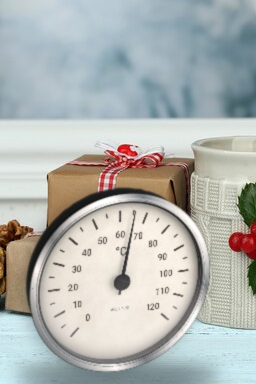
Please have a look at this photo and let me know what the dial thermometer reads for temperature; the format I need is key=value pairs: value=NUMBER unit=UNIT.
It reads value=65 unit=°C
